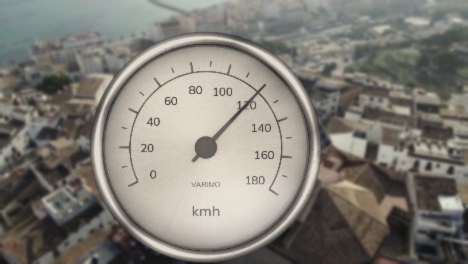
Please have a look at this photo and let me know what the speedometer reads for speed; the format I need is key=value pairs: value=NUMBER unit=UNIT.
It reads value=120 unit=km/h
